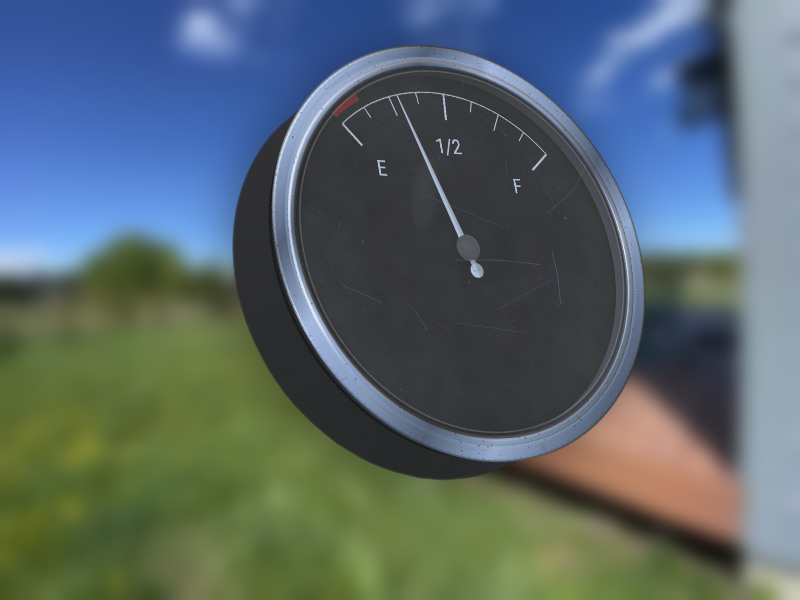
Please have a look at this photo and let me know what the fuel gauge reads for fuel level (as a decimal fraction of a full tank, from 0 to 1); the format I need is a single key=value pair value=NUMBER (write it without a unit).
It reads value=0.25
